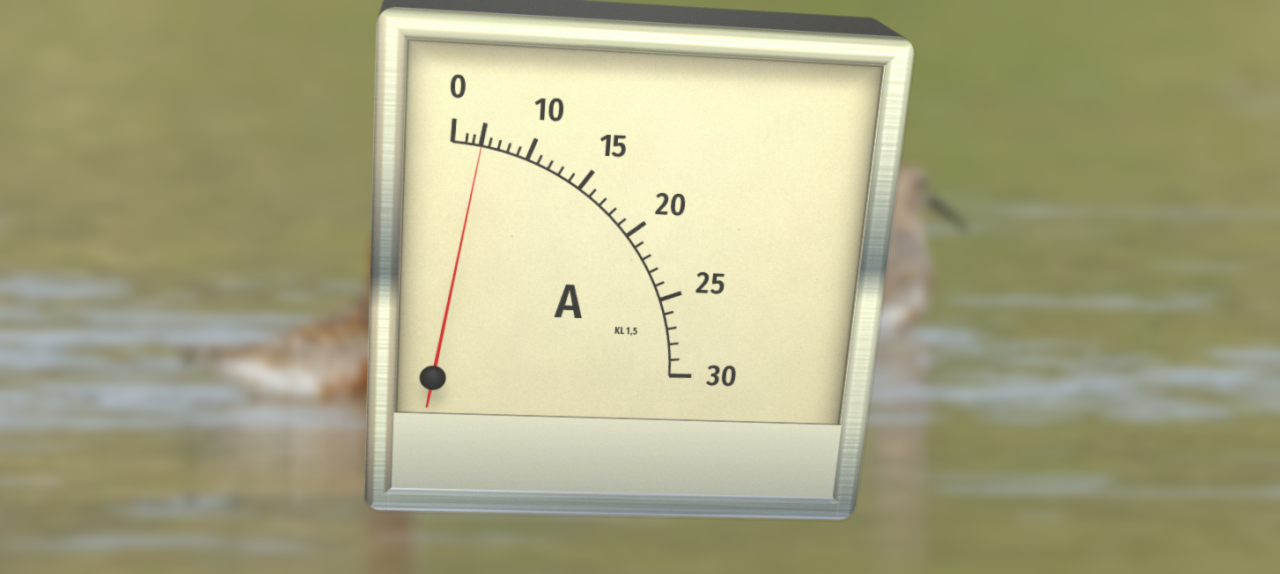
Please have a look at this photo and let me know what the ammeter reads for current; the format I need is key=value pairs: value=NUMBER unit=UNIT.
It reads value=5 unit=A
